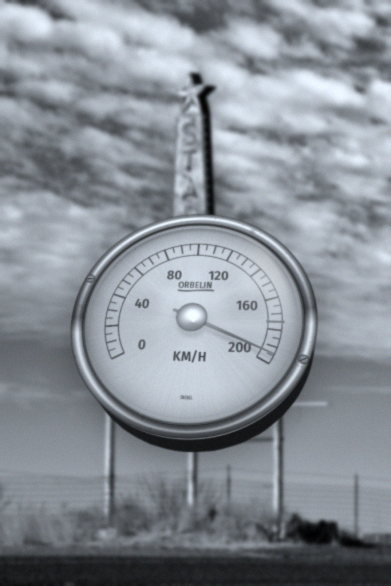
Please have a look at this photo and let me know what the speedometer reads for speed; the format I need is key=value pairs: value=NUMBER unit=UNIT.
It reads value=195 unit=km/h
